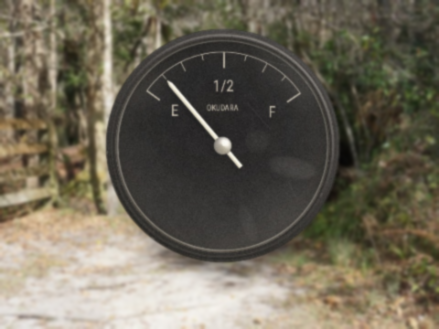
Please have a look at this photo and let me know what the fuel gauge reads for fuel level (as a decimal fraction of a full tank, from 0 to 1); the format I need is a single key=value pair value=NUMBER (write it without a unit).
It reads value=0.125
